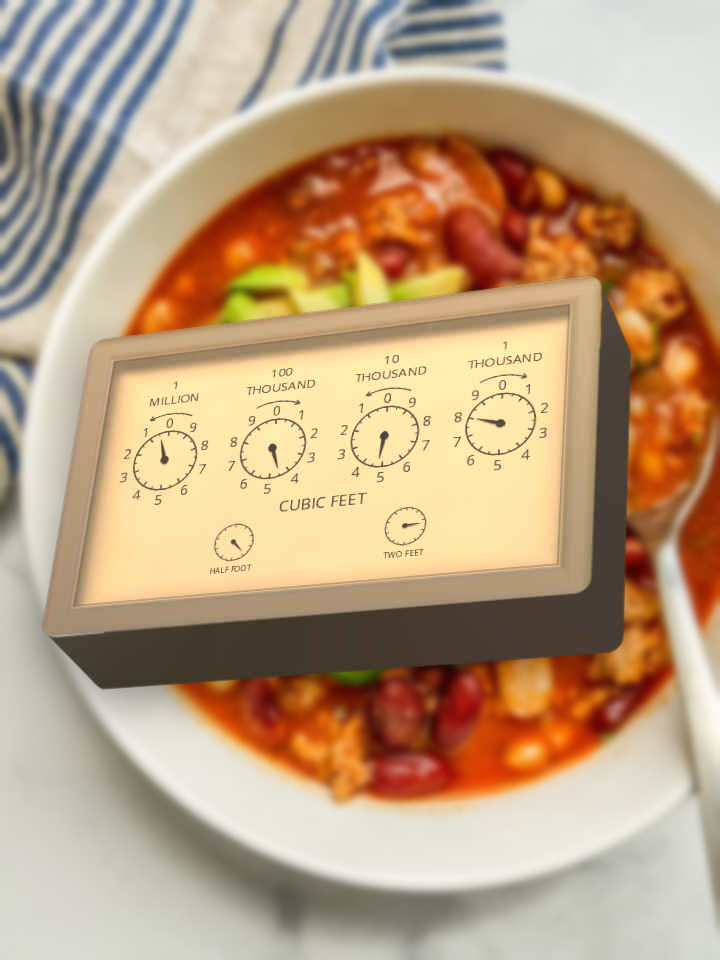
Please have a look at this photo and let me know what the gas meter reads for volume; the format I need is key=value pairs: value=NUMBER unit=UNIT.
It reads value=44800 unit=ft³
